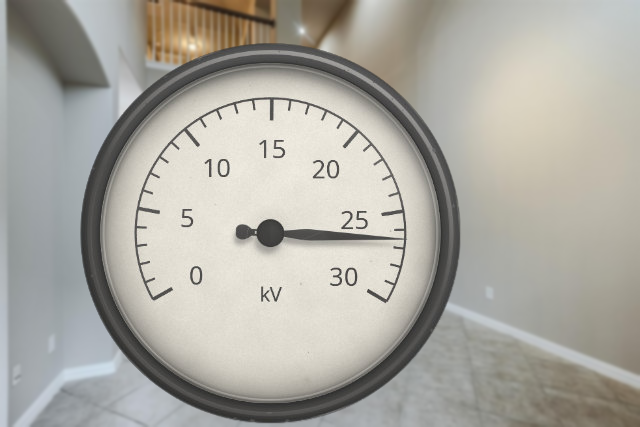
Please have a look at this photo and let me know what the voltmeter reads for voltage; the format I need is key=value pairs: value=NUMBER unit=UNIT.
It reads value=26.5 unit=kV
